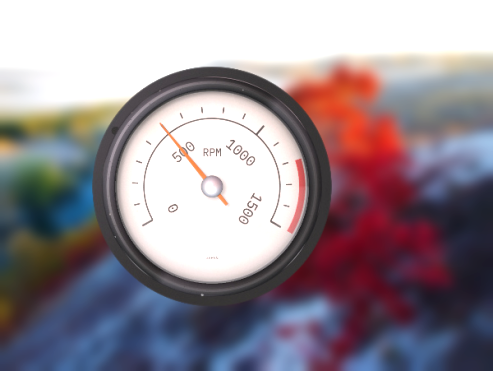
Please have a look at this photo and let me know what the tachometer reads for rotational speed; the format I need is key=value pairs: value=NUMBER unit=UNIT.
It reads value=500 unit=rpm
